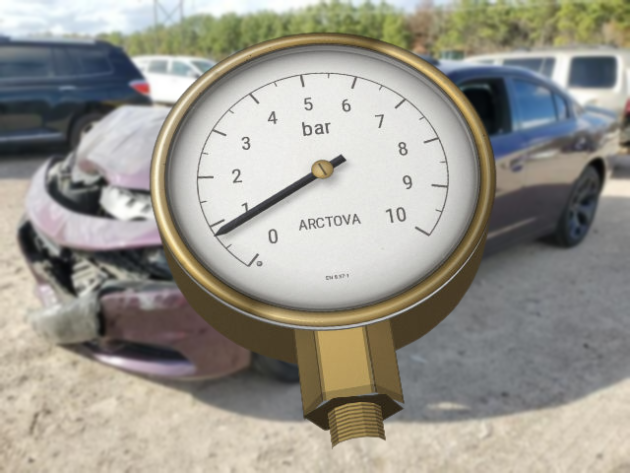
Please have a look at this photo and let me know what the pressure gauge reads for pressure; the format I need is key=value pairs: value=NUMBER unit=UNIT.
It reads value=0.75 unit=bar
